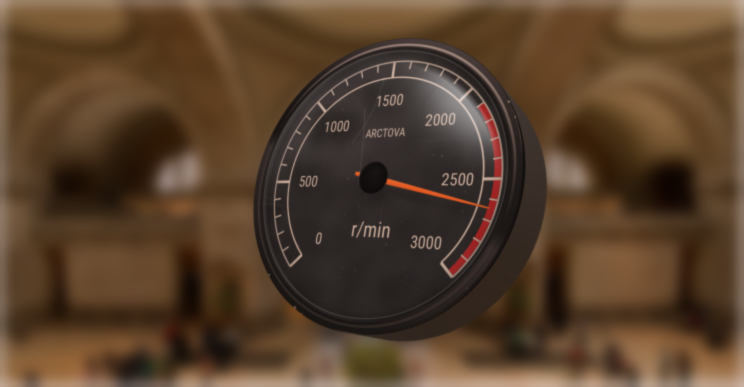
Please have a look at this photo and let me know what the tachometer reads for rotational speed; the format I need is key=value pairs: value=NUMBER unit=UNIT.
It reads value=2650 unit=rpm
